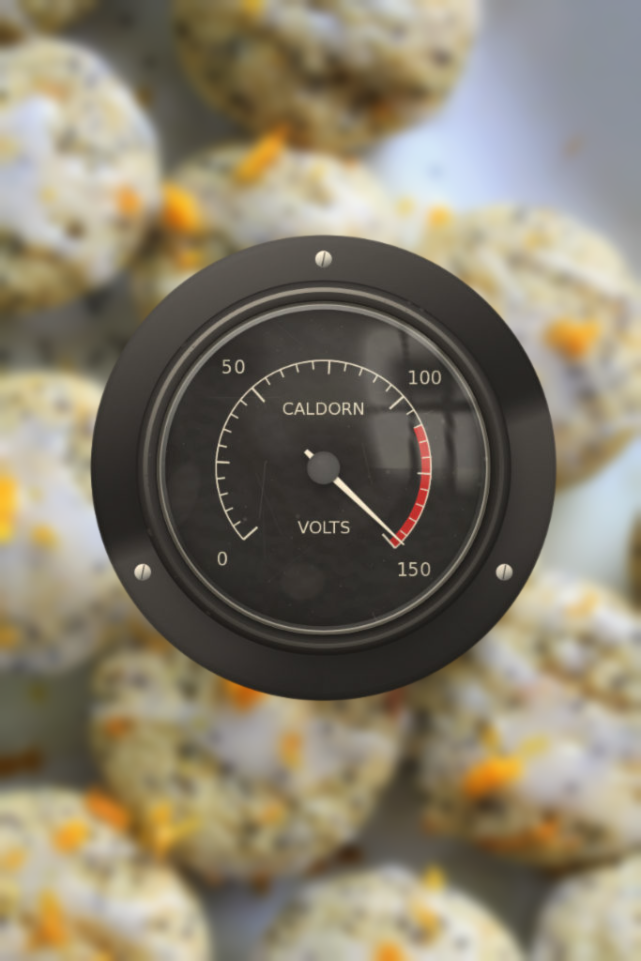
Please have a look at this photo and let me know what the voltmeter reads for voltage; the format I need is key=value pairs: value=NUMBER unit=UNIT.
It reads value=147.5 unit=V
